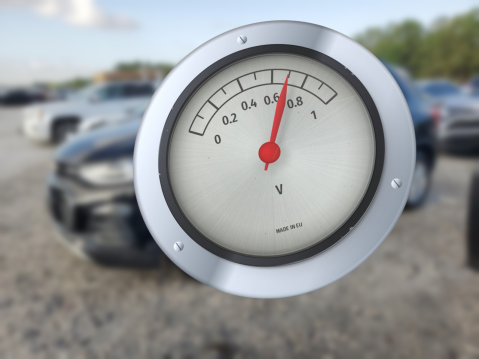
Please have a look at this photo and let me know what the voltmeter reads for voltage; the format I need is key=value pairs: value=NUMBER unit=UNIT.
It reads value=0.7 unit=V
